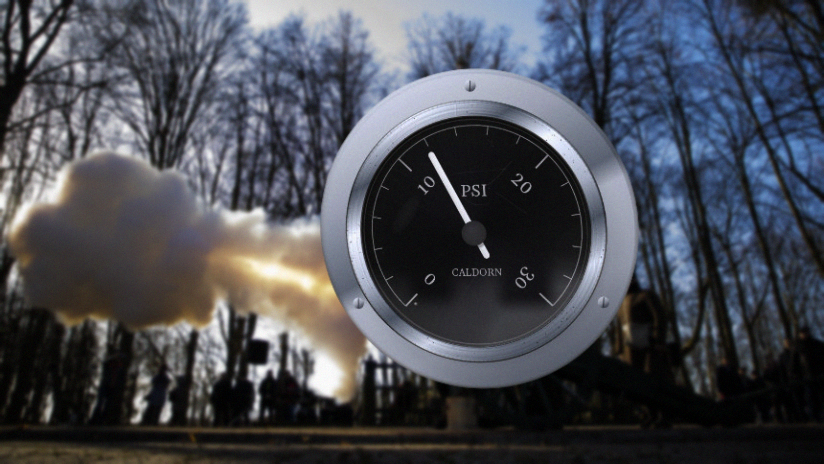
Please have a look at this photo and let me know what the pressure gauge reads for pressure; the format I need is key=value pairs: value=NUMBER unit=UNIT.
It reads value=12 unit=psi
